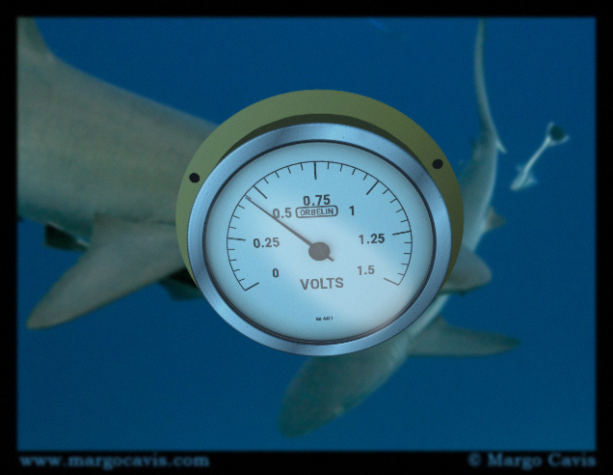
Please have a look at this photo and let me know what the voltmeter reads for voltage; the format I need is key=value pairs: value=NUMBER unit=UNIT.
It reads value=0.45 unit=V
